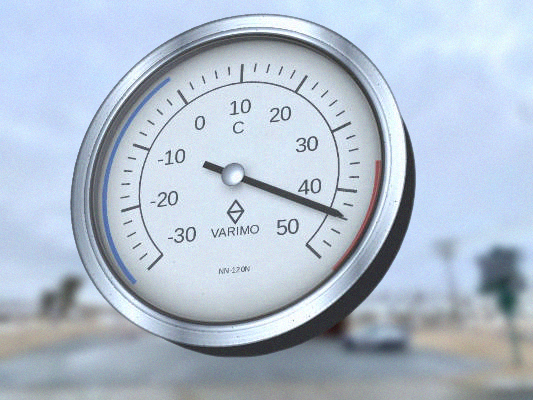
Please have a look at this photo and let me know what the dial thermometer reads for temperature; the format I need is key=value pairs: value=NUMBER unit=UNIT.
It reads value=44 unit=°C
